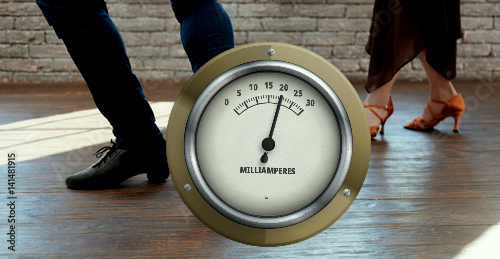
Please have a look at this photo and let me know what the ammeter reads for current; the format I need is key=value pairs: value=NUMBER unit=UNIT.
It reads value=20 unit=mA
